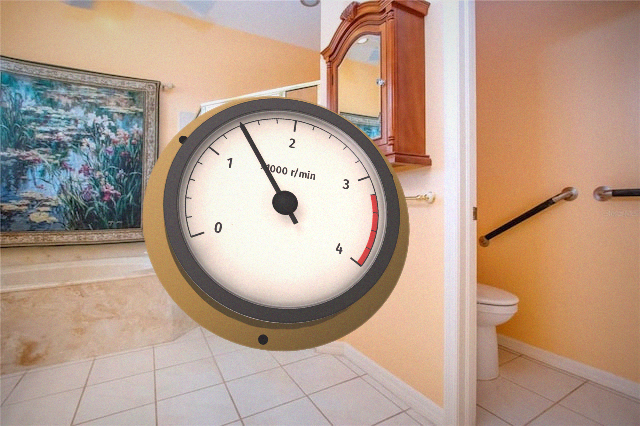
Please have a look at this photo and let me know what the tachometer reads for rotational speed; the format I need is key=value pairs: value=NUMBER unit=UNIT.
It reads value=1400 unit=rpm
